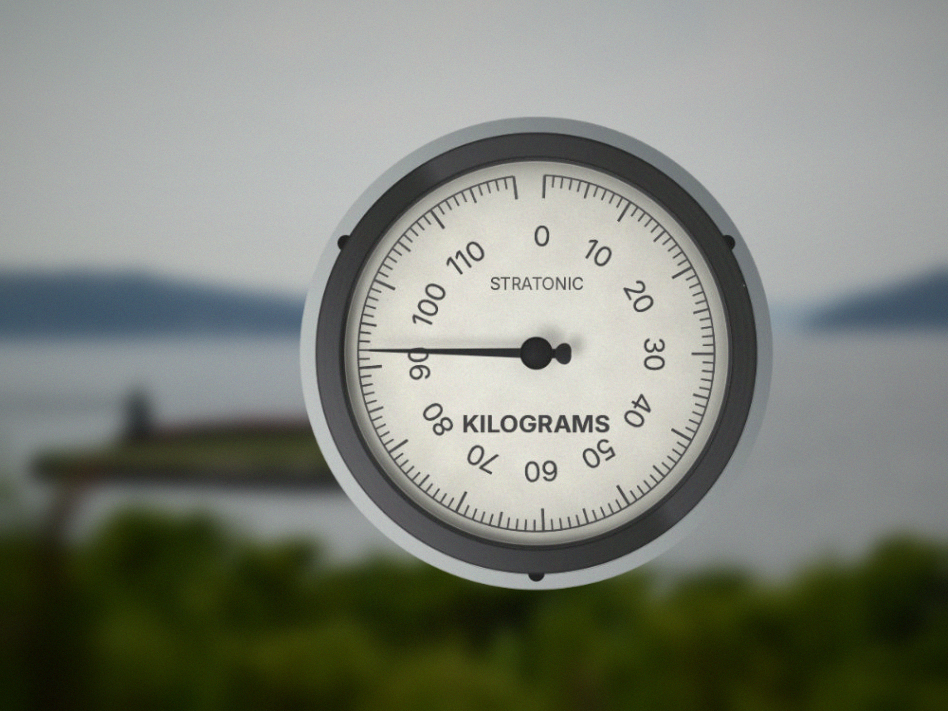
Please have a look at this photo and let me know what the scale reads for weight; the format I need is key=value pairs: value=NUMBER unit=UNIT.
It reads value=92 unit=kg
